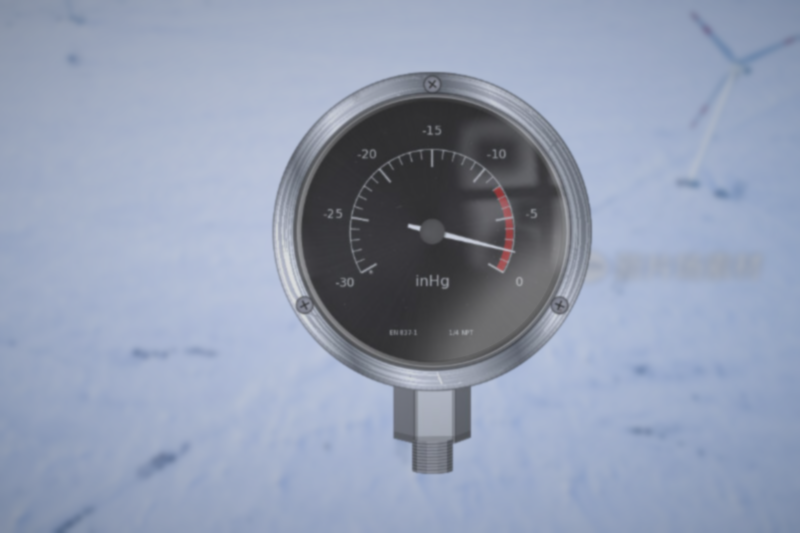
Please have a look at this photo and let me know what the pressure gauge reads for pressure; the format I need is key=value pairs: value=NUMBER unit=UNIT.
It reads value=-2 unit=inHg
